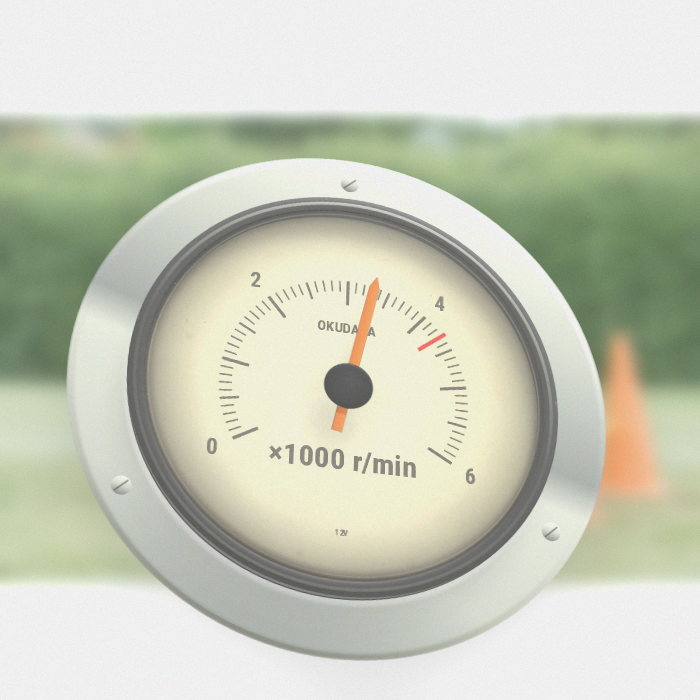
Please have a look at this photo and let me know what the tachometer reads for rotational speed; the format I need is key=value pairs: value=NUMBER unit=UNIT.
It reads value=3300 unit=rpm
